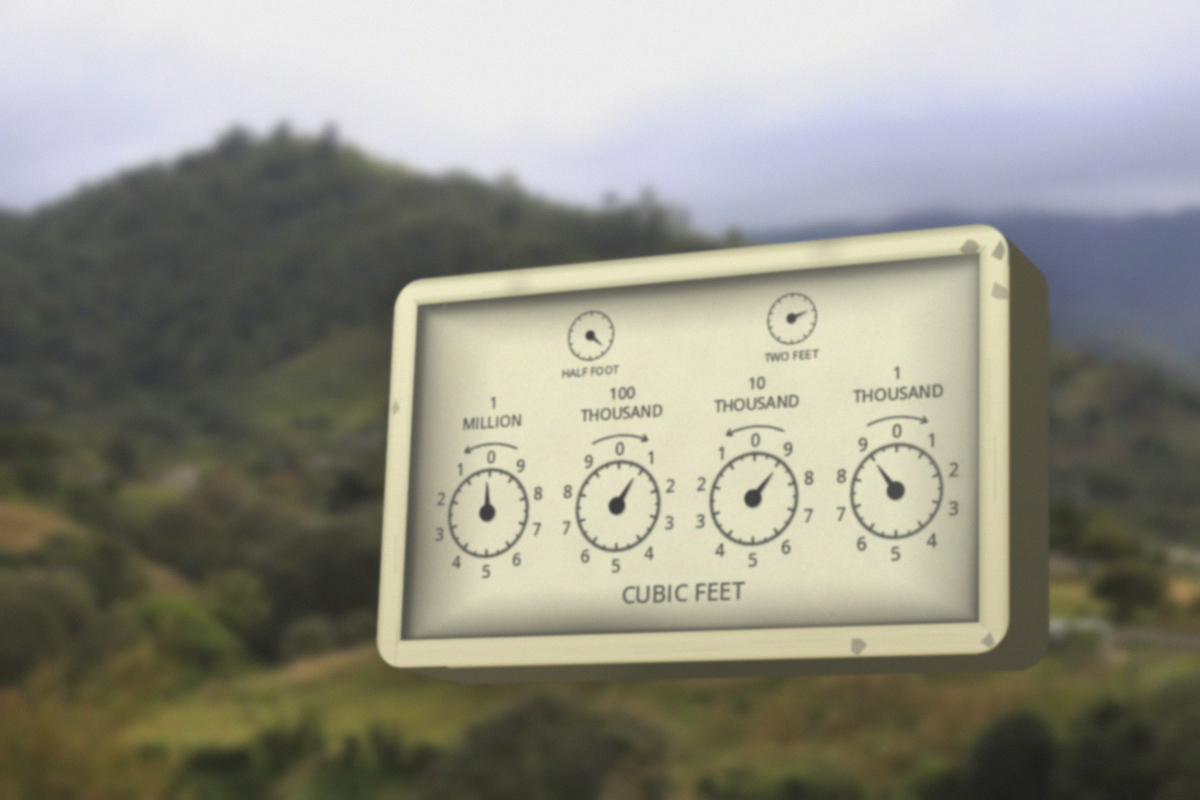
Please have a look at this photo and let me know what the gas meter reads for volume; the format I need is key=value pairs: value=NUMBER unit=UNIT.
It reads value=8900 unit=ft³
